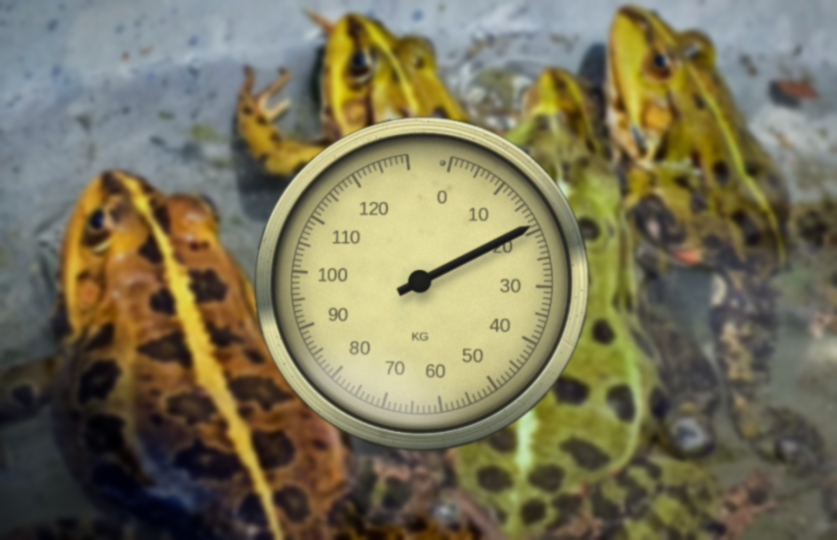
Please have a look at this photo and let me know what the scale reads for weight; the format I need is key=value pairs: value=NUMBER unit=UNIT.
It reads value=19 unit=kg
